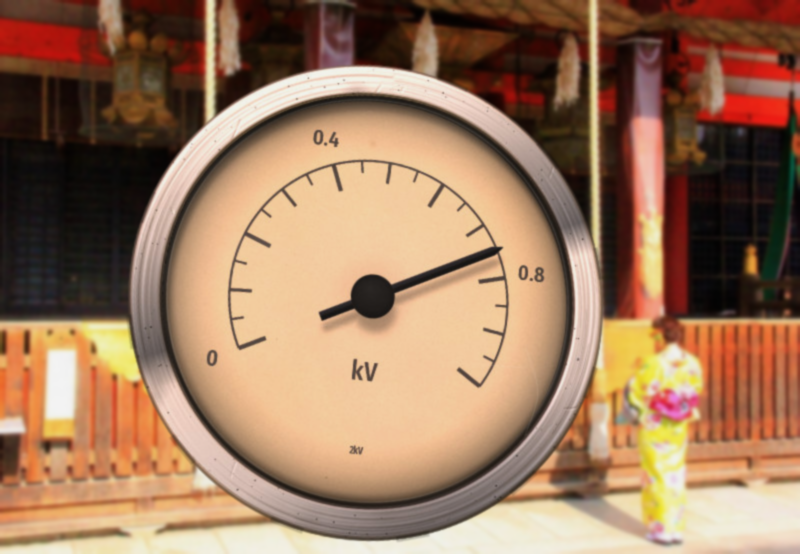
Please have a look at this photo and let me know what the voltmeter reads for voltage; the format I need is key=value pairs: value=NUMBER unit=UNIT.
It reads value=0.75 unit=kV
